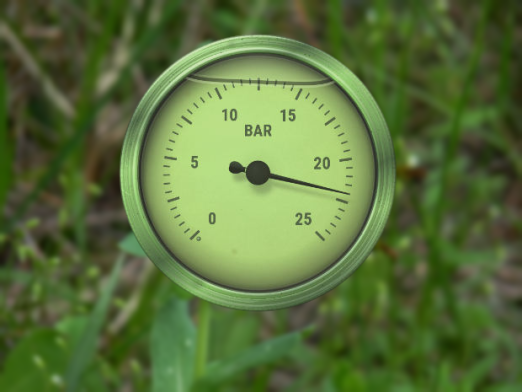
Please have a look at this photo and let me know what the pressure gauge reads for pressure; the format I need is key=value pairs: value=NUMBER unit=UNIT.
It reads value=22 unit=bar
